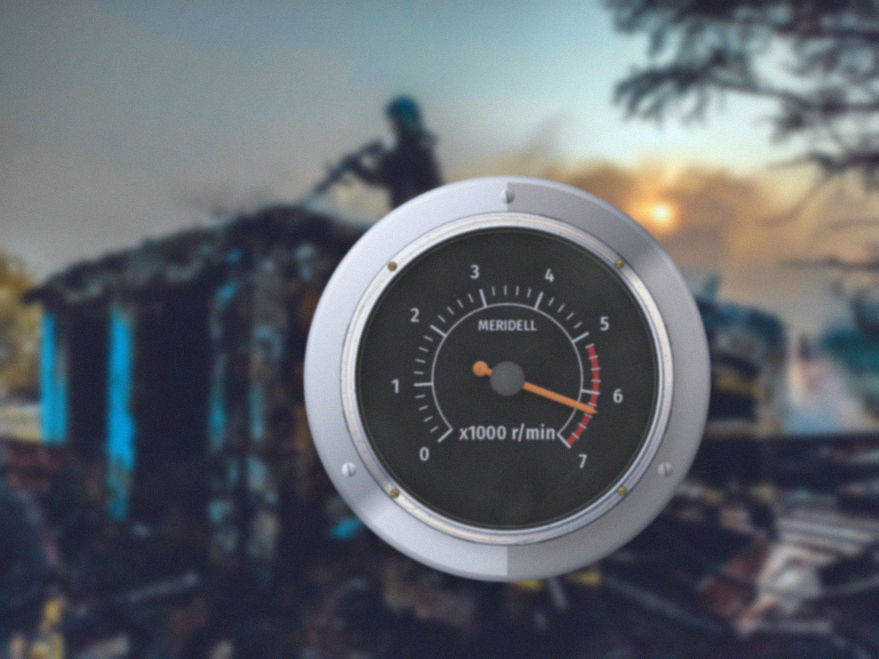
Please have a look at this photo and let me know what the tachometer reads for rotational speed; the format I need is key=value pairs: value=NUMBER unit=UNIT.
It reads value=6300 unit=rpm
